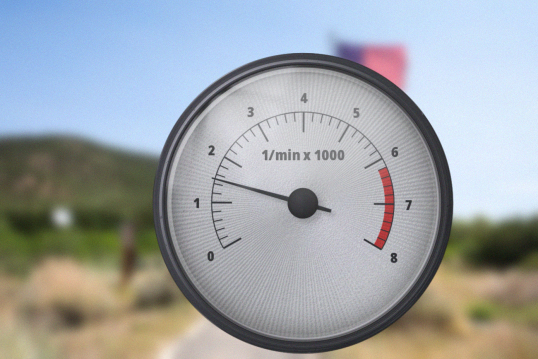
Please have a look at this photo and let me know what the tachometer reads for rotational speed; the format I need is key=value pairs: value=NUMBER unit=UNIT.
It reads value=1500 unit=rpm
